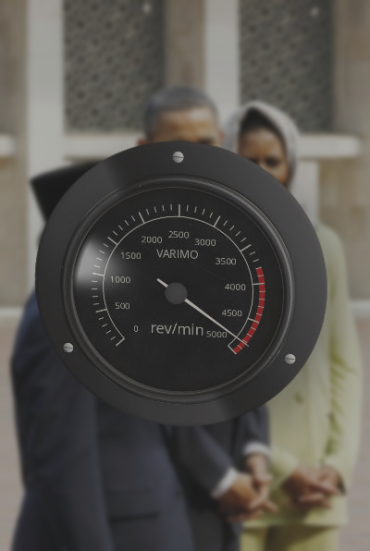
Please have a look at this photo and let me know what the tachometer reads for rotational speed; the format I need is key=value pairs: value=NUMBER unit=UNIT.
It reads value=4800 unit=rpm
